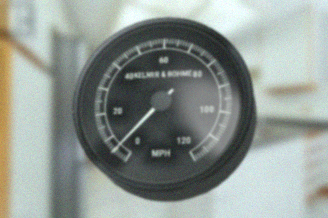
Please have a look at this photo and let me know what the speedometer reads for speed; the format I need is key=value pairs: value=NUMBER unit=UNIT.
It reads value=5 unit=mph
